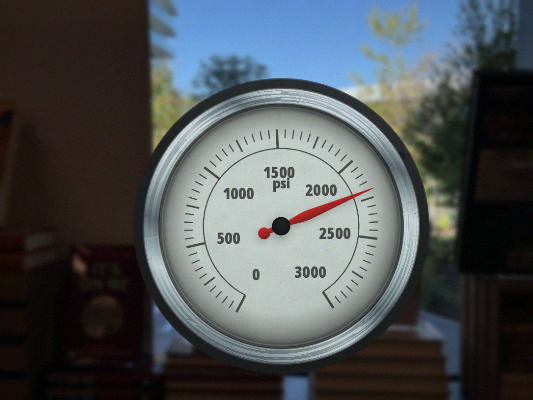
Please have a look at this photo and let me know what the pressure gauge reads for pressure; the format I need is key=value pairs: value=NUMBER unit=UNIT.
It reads value=2200 unit=psi
